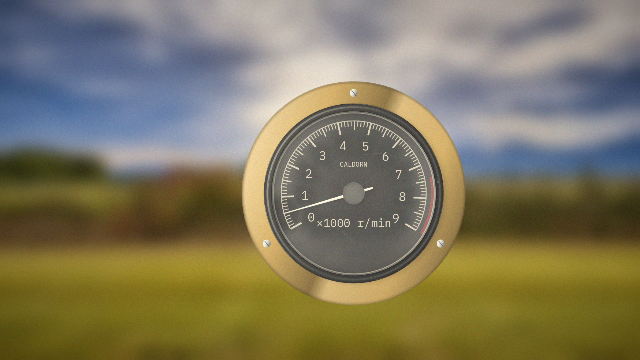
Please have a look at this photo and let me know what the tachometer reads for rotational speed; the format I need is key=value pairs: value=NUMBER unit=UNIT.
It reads value=500 unit=rpm
